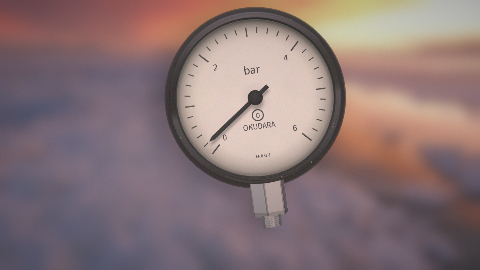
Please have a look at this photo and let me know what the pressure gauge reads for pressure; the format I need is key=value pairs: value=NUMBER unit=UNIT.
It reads value=0.2 unit=bar
